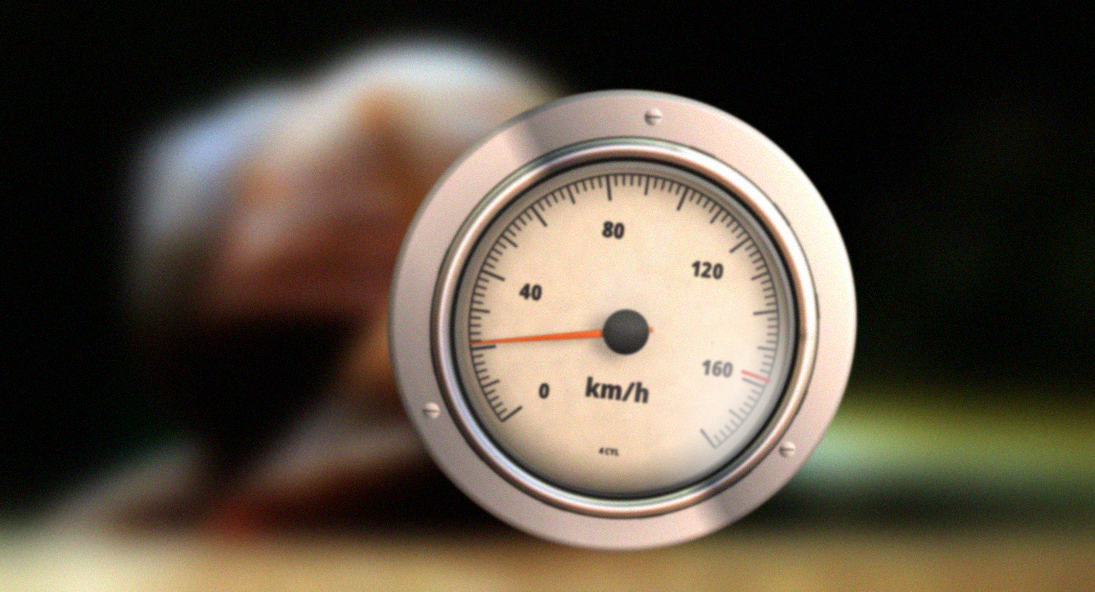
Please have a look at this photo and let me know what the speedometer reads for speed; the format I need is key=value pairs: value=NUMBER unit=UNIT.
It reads value=22 unit=km/h
